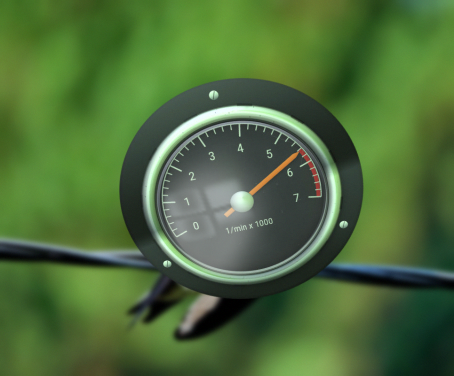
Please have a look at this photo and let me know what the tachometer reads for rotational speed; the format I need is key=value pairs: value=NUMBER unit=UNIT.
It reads value=5600 unit=rpm
